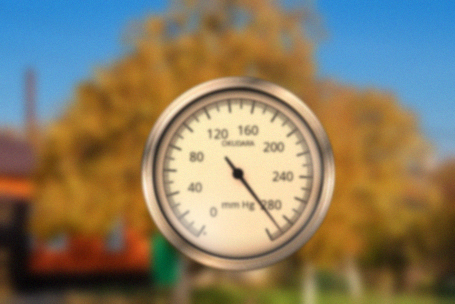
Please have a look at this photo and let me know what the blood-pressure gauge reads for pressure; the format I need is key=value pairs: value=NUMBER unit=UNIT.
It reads value=290 unit=mmHg
